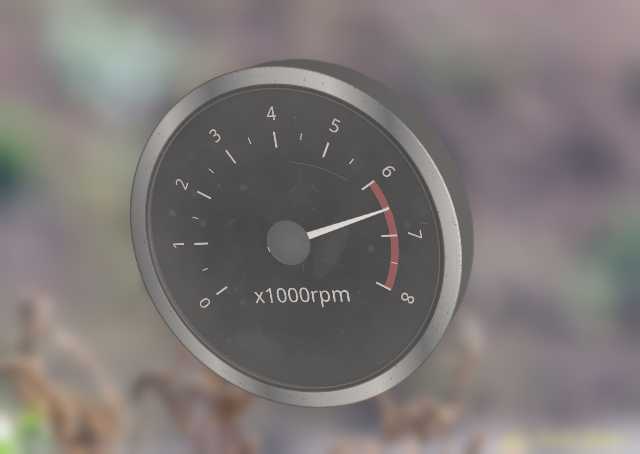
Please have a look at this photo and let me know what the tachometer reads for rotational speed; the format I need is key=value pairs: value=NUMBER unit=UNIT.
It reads value=6500 unit=rpm
